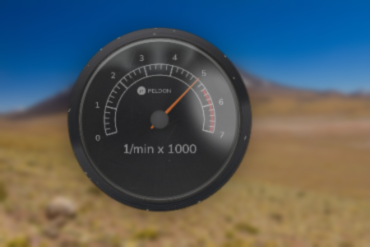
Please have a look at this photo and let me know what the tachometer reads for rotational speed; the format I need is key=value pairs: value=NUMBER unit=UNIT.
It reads value=5000 unit=rpm
